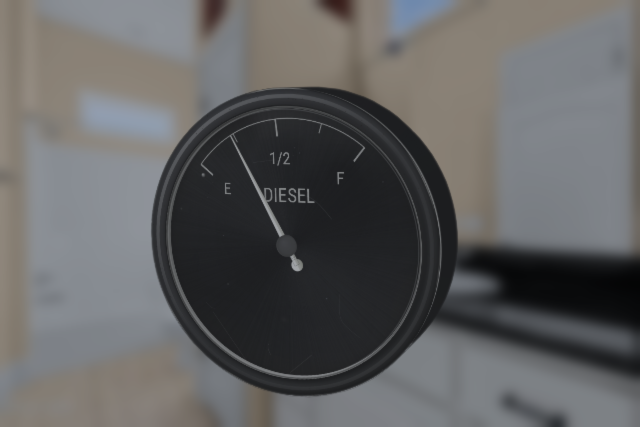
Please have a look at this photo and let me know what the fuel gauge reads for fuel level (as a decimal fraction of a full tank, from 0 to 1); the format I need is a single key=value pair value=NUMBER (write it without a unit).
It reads value=0.25
